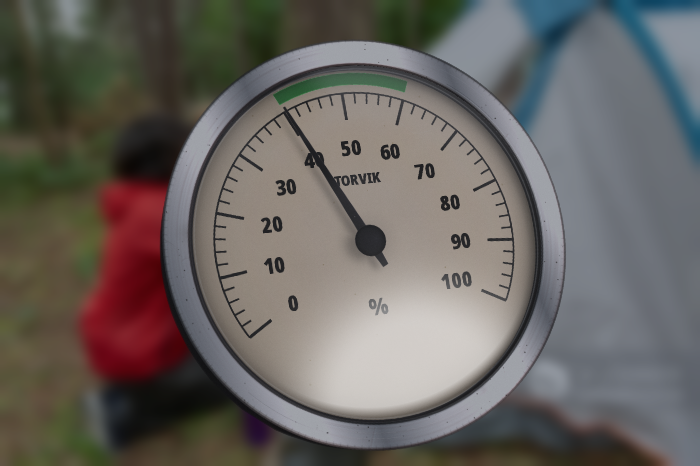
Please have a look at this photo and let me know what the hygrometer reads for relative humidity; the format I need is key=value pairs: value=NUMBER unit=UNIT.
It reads value=40 unit=%
